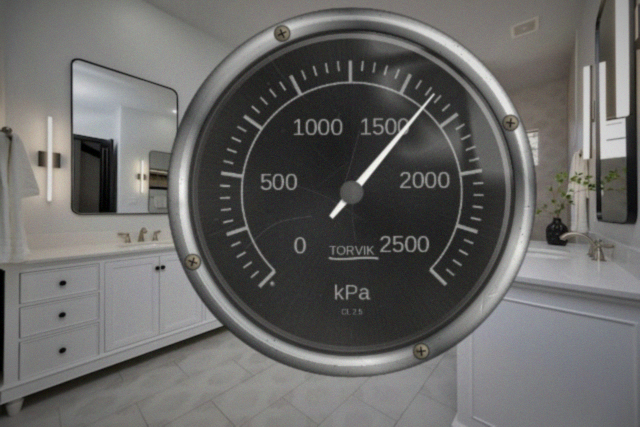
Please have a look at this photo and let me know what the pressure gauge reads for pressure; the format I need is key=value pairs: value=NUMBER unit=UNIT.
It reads value=1625 unit=kPa
